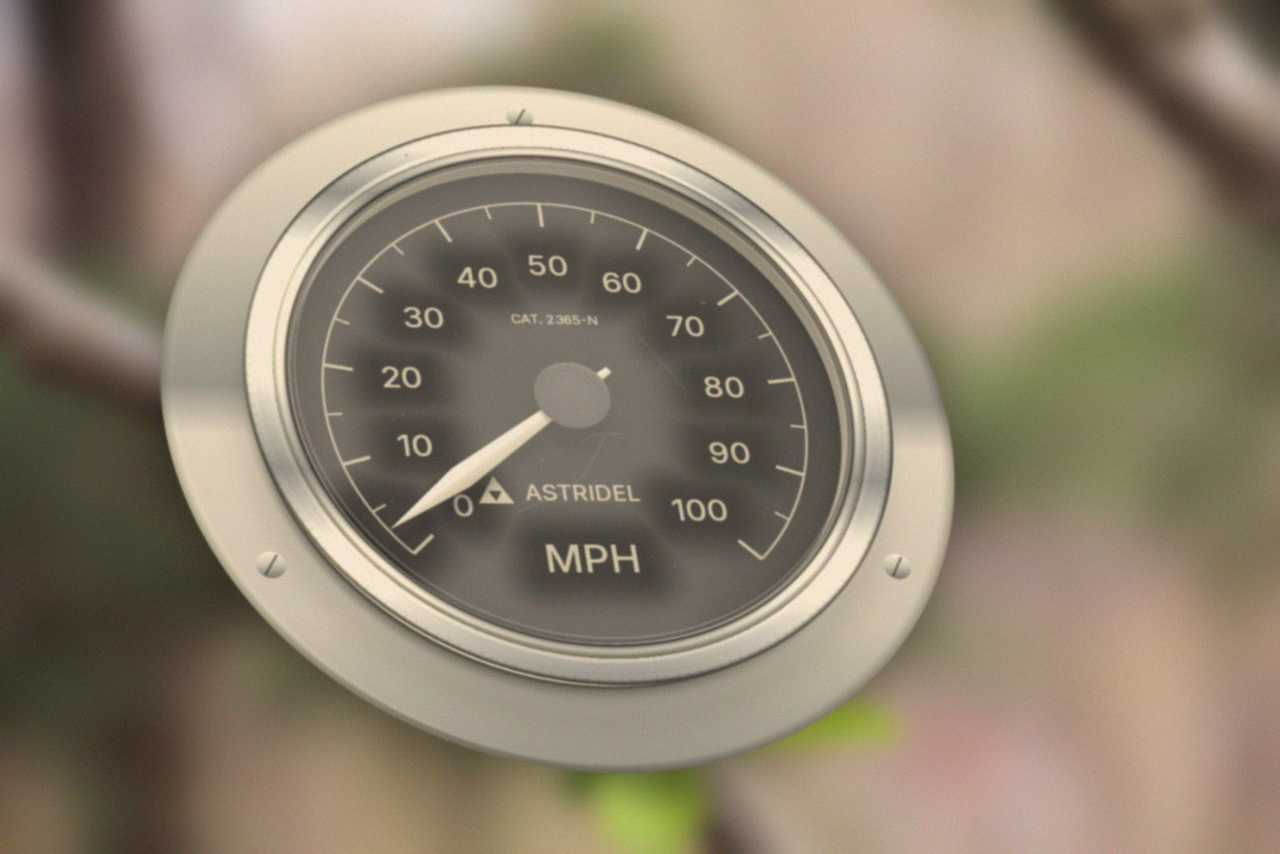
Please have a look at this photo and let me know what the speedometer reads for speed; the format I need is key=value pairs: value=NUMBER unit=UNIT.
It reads value=2.5 unit=mph
